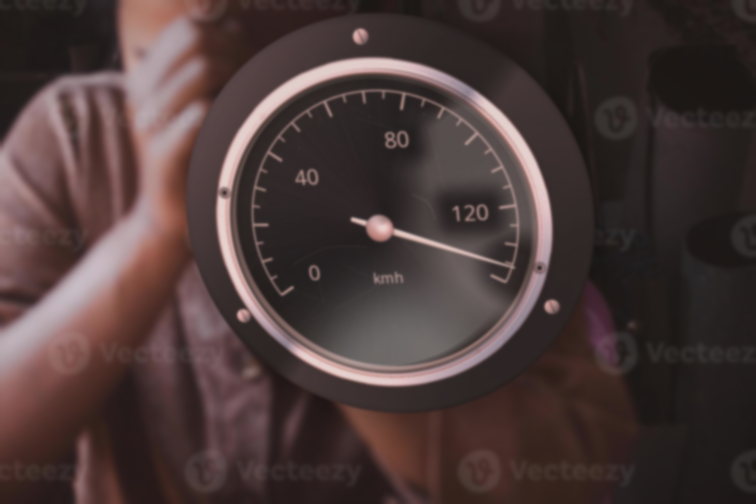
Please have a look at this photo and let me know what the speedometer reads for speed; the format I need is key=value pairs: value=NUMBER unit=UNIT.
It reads value=135 unit=km/h
